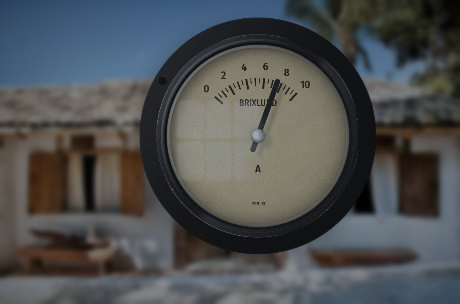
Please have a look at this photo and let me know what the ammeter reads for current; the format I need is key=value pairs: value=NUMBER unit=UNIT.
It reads value=7.5 unit=A
